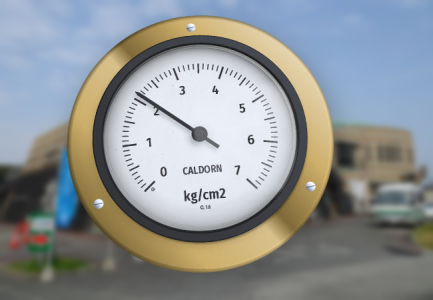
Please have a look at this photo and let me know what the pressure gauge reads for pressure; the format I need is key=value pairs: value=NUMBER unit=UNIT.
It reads value=2.1 unit=kg/cm²
